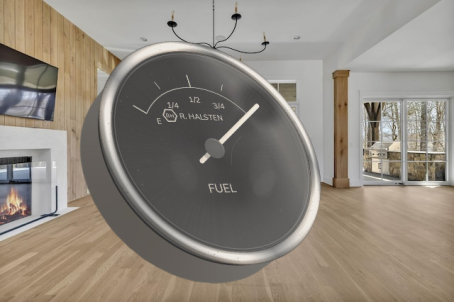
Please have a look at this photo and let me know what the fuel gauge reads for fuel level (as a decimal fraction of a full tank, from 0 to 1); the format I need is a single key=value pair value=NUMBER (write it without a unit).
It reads value=1
